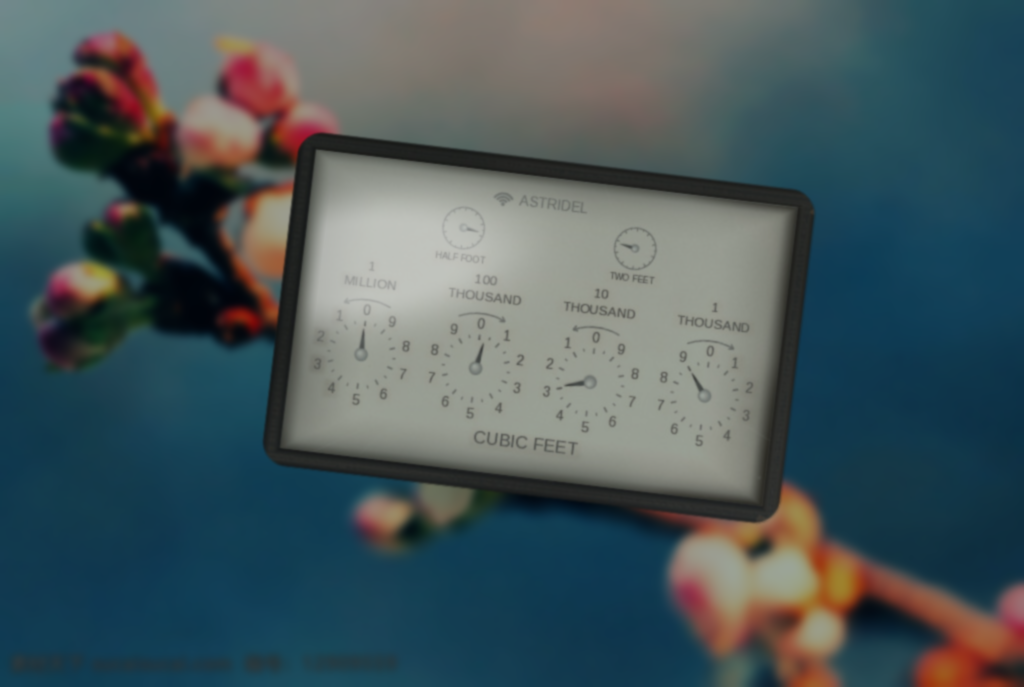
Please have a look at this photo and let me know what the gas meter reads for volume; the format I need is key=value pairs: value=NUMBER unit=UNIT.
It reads value=2900 unit=ft³
